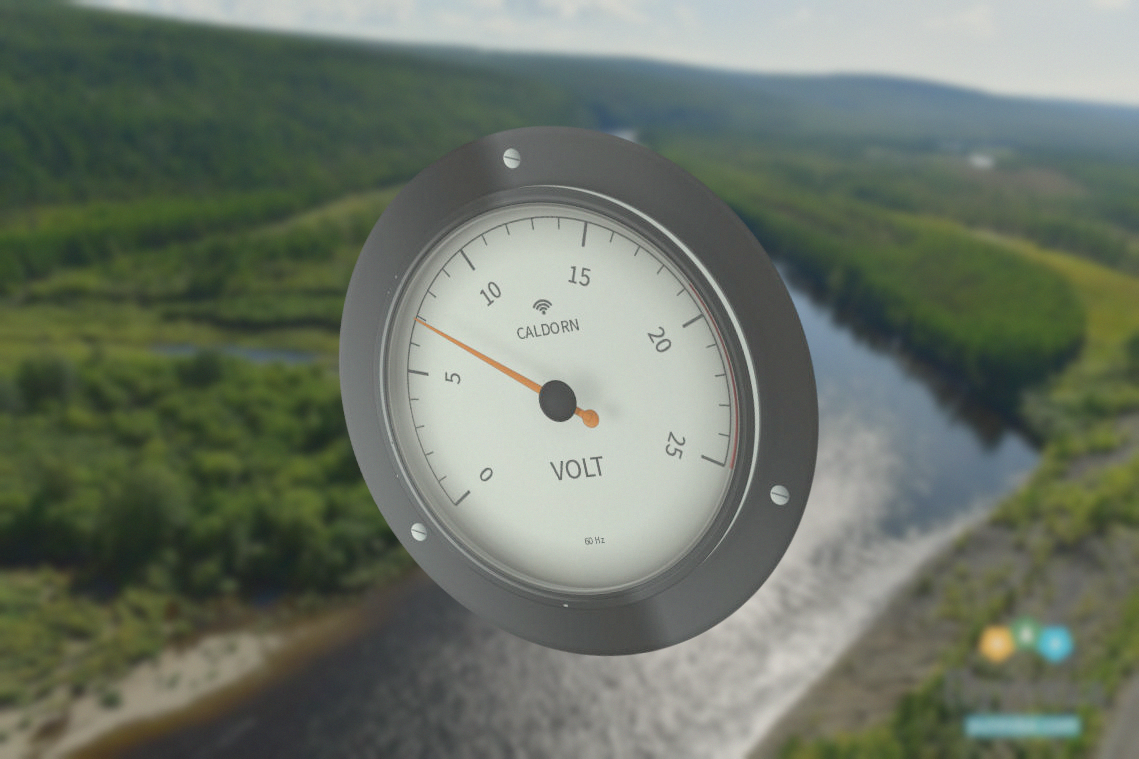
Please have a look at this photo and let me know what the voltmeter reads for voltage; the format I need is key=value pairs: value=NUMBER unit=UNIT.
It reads value=7 unit=V
